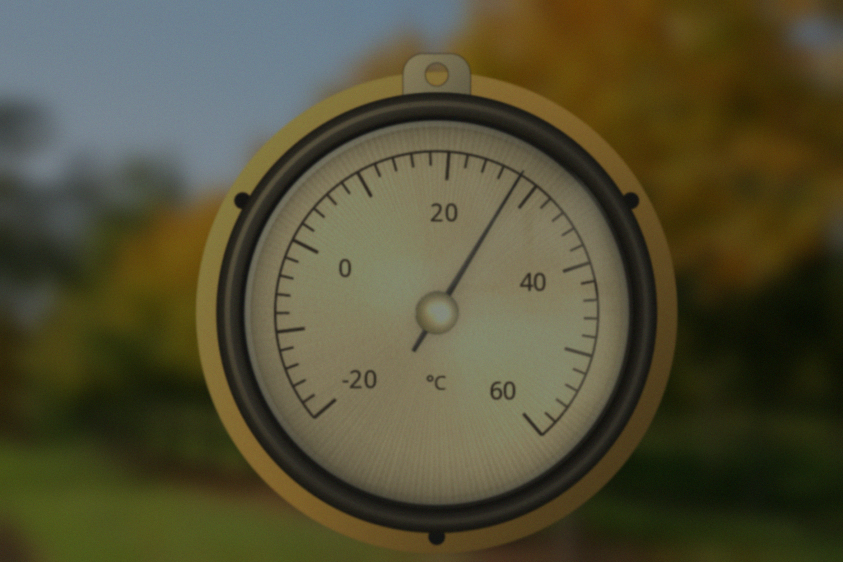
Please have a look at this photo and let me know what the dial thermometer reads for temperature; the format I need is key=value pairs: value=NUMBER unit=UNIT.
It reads value=28 unit=°C
